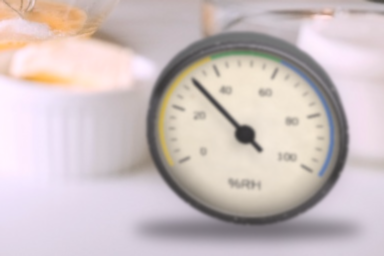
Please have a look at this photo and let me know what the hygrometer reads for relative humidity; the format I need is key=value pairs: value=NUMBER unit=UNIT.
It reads value=32 unit=%
